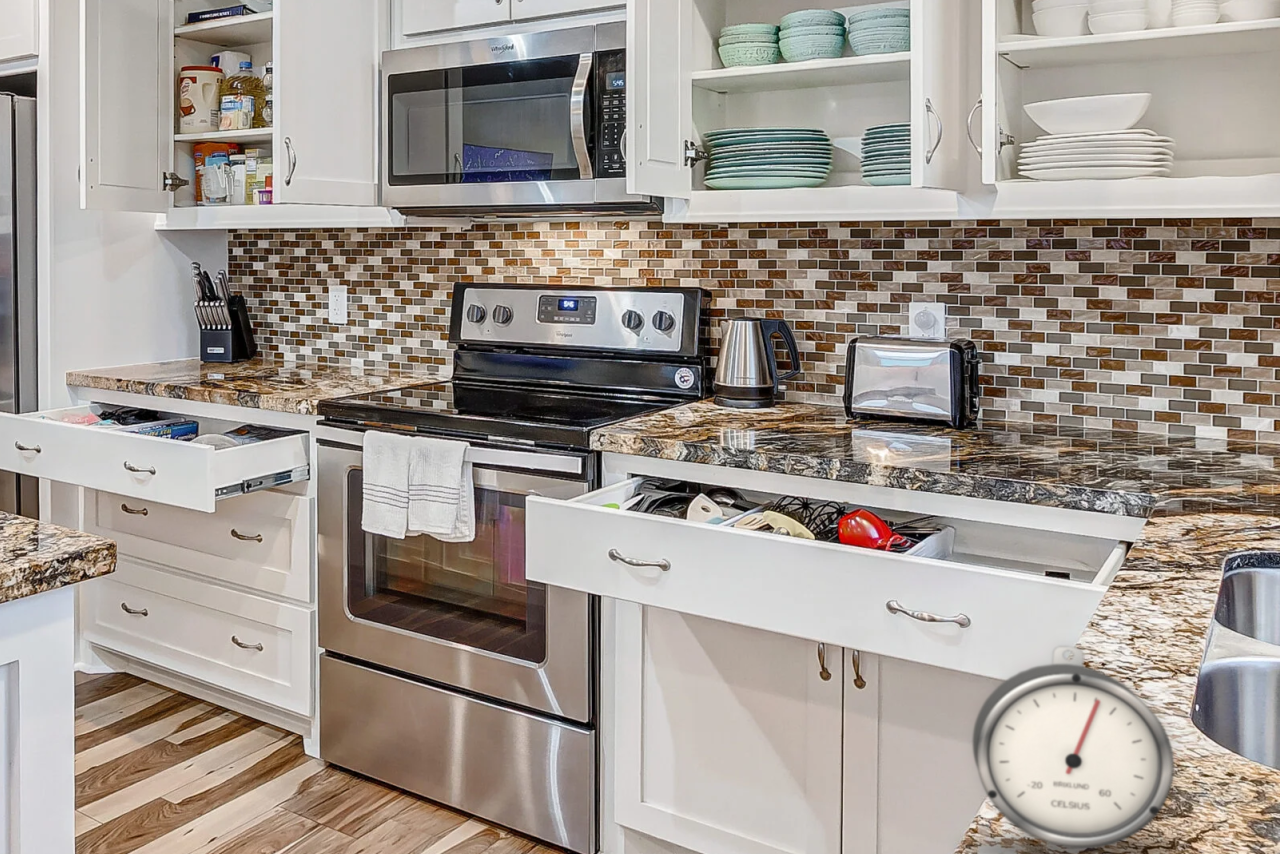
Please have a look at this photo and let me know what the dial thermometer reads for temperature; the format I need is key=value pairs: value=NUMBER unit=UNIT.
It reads value=25 unit=°C
